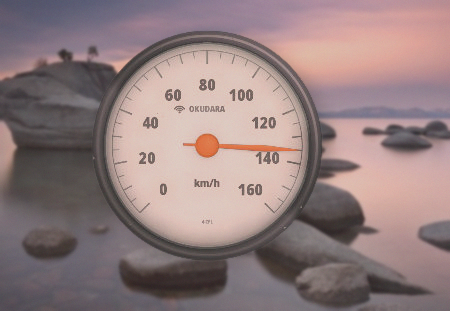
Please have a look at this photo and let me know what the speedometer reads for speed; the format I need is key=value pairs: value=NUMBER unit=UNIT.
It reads value=135 unit=km/h
